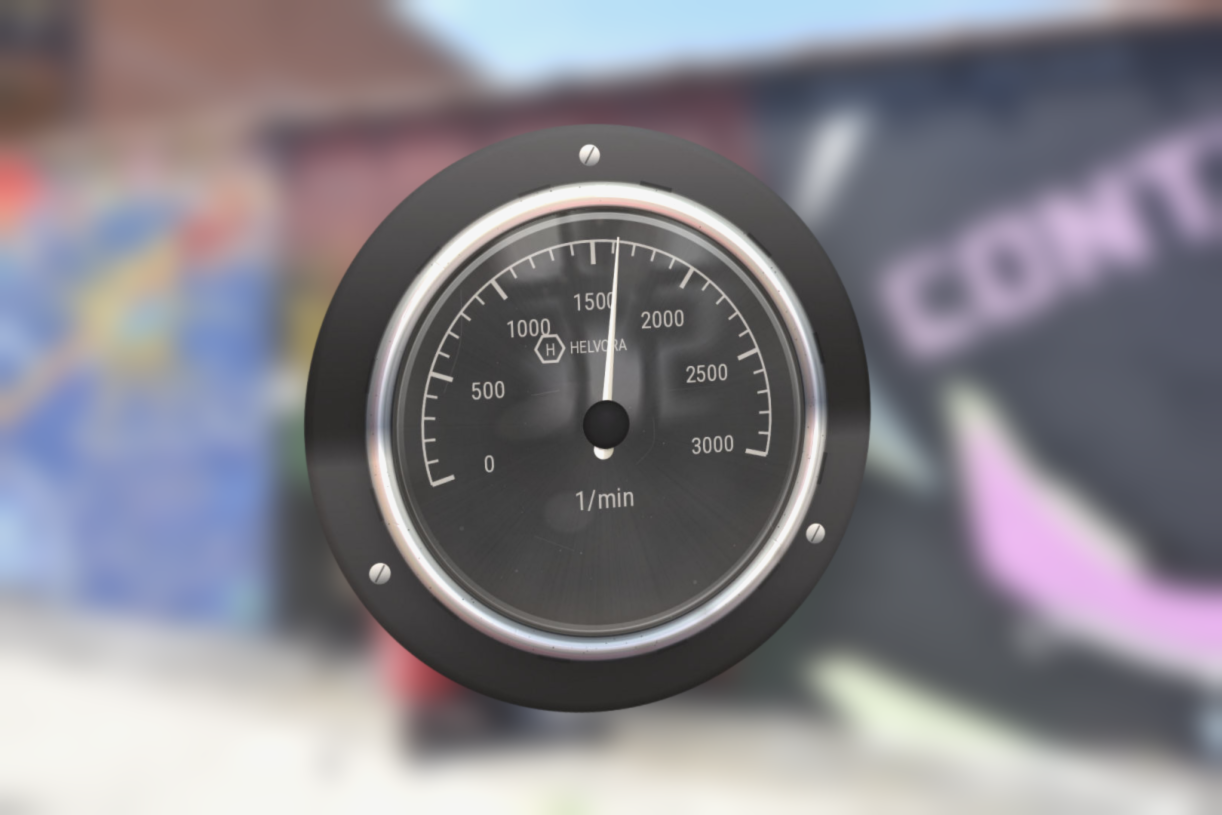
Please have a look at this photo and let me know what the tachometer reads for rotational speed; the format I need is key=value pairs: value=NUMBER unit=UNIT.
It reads value=1600 unit=rpm
